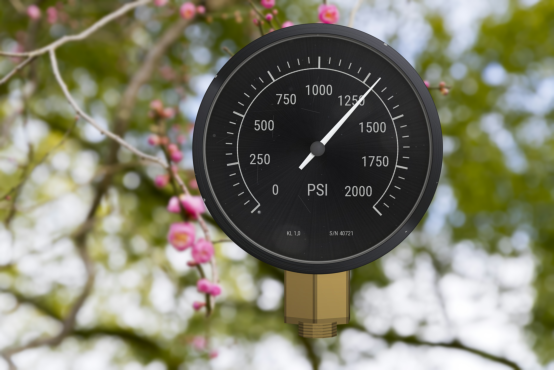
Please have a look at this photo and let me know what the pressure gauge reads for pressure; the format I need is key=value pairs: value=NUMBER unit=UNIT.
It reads value=1300 unit=psi
